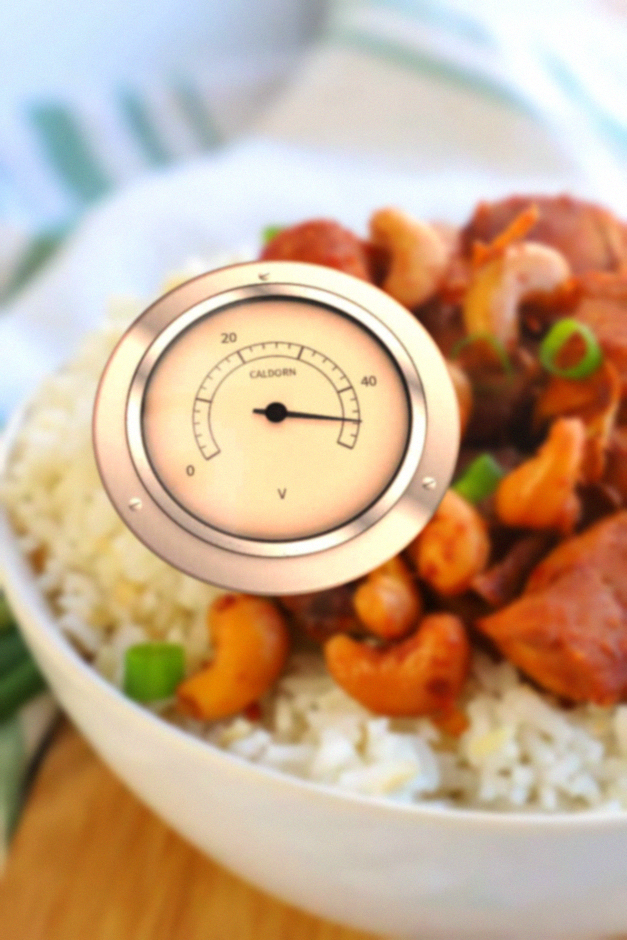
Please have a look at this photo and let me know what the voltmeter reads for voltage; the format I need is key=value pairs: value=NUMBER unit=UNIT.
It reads value=46 unit=V
